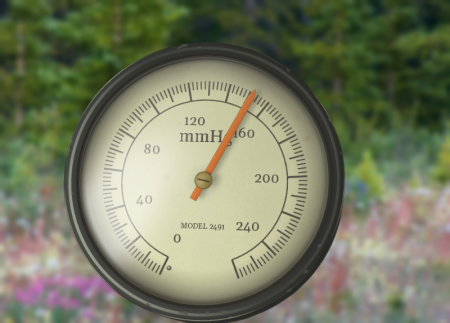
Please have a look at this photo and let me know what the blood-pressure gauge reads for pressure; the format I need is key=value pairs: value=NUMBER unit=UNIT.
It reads value=152 unit=mmHg
